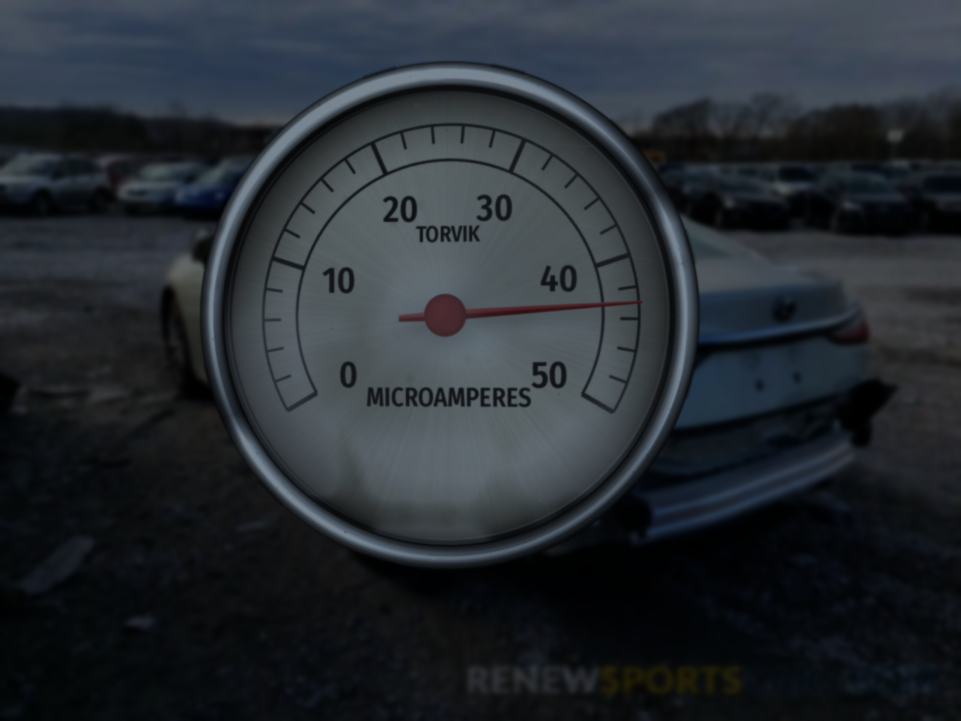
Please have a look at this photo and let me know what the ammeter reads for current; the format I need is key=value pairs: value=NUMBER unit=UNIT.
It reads value=43 unit=µA
